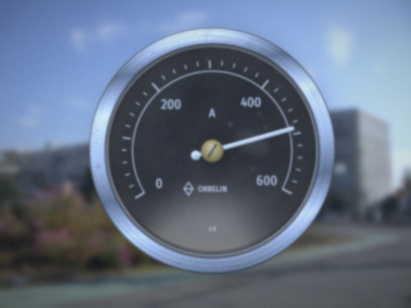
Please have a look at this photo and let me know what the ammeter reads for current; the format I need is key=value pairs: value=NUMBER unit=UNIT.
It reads value=490 unit=A
